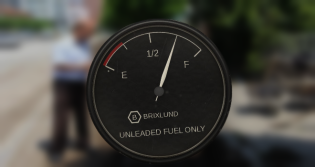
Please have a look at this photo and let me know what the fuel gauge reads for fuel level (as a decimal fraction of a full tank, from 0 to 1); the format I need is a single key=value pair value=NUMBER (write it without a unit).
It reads value=0.75
